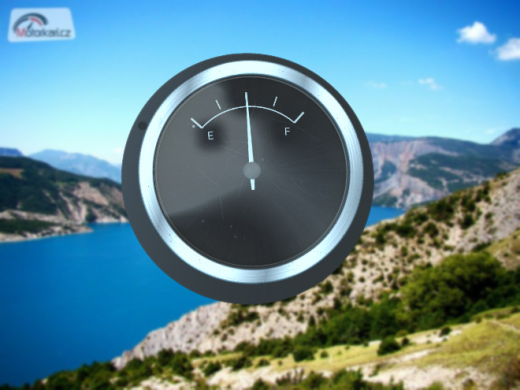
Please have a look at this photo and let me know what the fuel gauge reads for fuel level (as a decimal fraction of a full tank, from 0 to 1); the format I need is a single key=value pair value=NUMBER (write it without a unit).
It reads value=0.5
